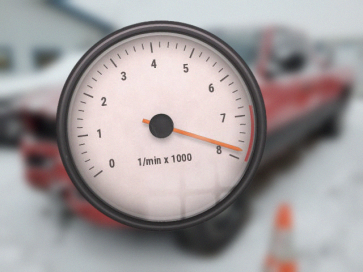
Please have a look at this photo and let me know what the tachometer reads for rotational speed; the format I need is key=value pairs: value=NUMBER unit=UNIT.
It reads value=7800 unit=rpm
